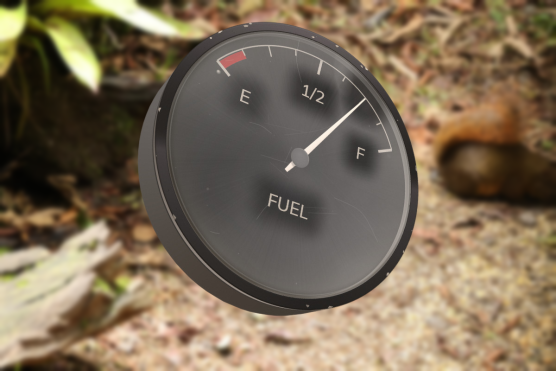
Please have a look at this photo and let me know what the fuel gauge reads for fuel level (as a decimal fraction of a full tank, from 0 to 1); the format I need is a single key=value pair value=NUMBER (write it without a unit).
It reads value=0.75
